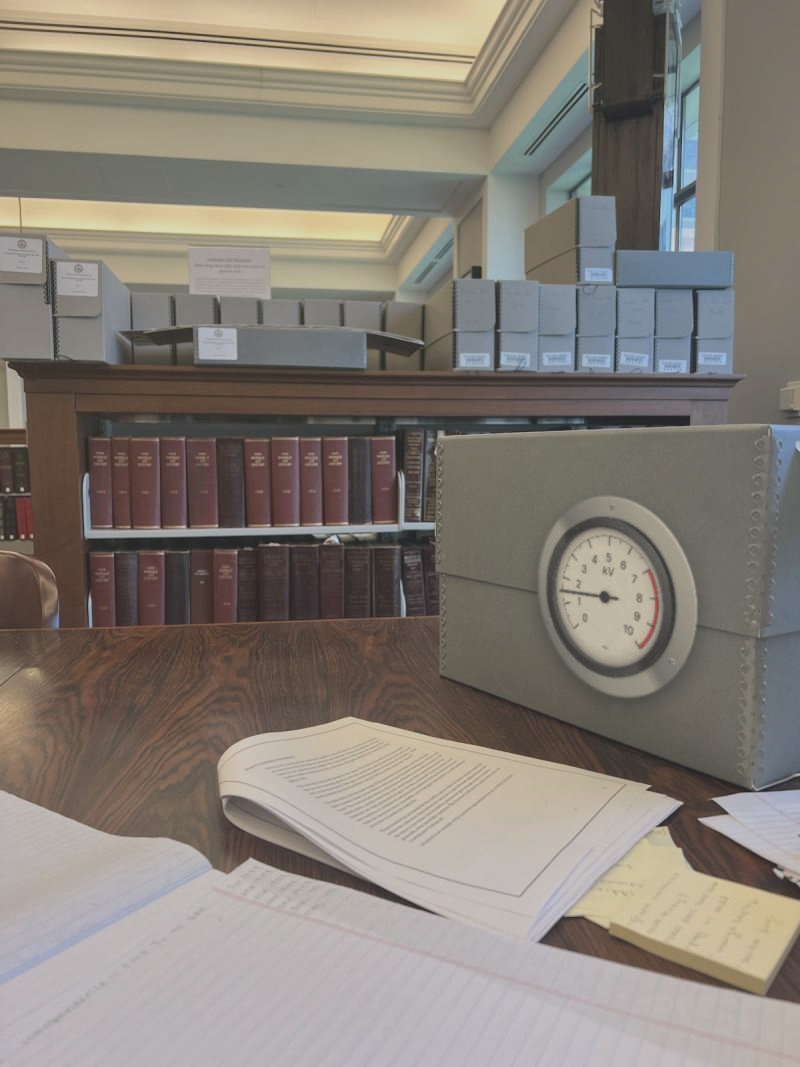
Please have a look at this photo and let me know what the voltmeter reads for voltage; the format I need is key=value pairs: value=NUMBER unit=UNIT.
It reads value=1.5 unit=kV
